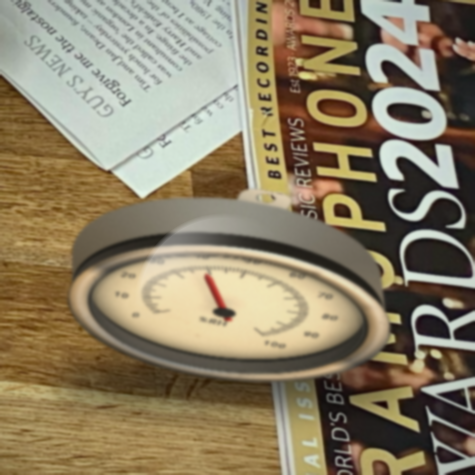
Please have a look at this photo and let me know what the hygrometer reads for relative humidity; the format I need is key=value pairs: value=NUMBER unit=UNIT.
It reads value=40 unit=%
